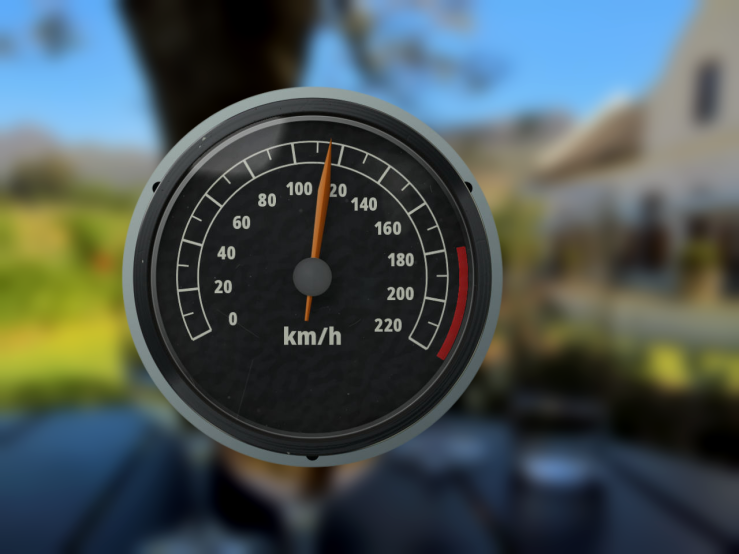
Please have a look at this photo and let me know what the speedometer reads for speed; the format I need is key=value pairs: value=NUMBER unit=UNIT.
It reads value=115 unit=km/h
